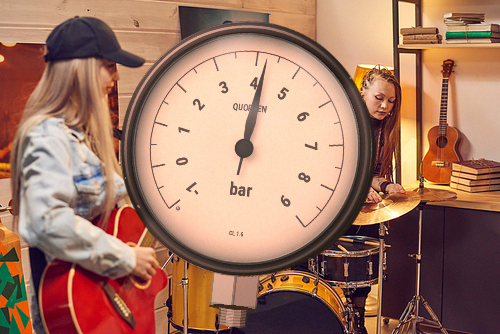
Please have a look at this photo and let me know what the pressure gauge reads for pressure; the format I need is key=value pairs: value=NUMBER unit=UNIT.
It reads value=4.25 unit=bar
